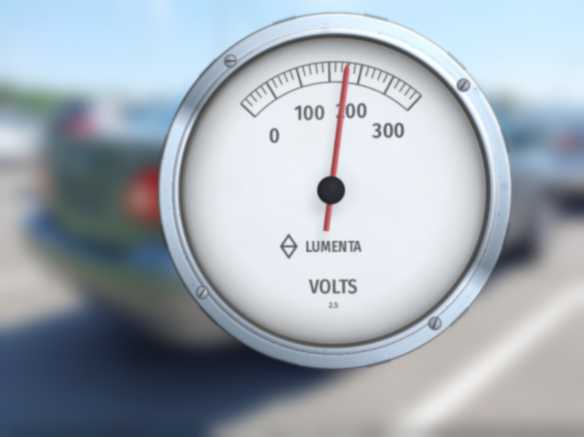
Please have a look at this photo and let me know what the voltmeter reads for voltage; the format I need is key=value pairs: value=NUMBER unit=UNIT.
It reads value=180 unit=V
